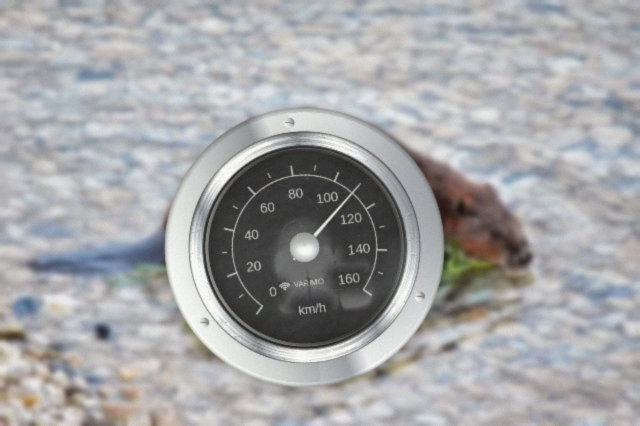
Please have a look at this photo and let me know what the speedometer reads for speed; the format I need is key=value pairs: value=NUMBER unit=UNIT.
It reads value=110 unit=km/h
